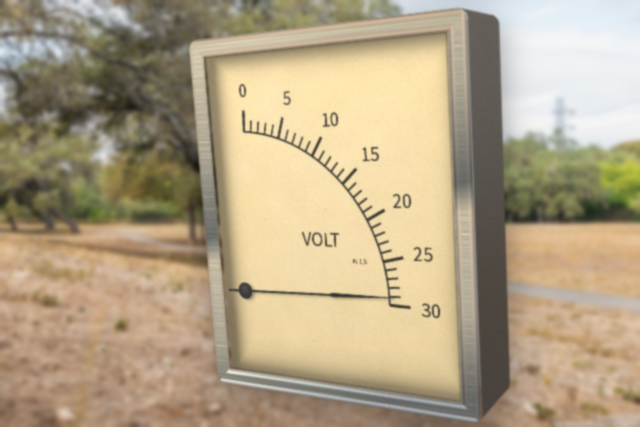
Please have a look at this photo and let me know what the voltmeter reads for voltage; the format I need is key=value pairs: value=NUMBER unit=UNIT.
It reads value=29 unit=V
